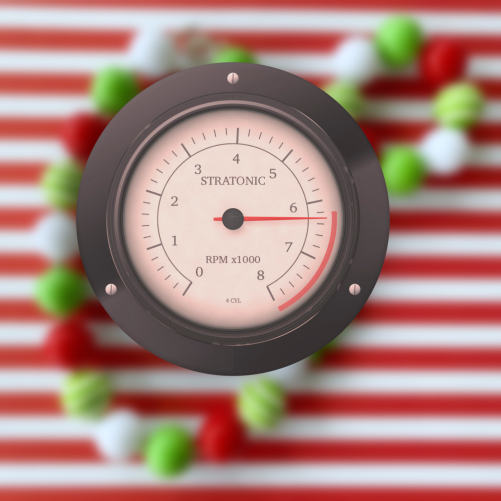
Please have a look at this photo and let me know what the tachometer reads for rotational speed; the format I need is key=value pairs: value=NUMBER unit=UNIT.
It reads value=6300 unit=rpm
